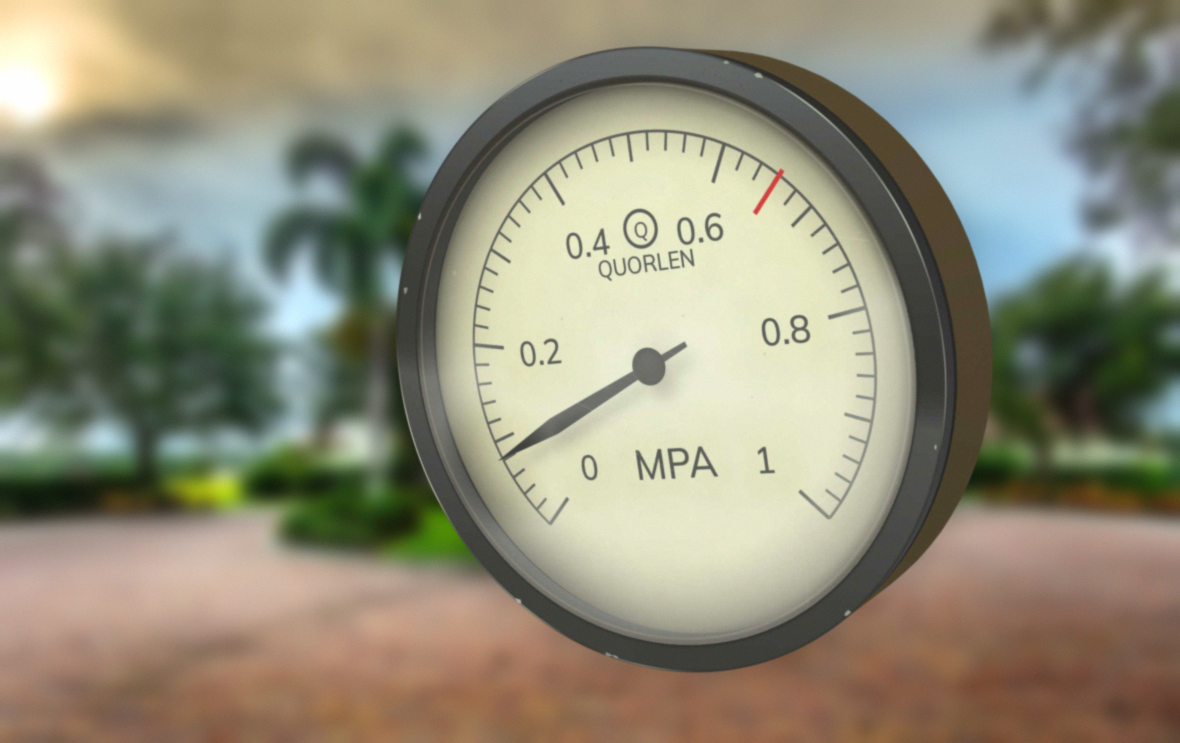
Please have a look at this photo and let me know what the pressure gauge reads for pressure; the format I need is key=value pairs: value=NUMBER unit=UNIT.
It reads value=0.08 unit=MPa
